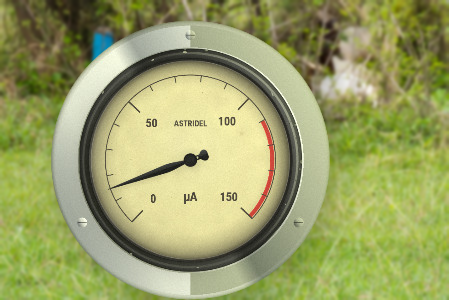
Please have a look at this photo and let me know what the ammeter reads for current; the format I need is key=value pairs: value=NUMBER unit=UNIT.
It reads value=15 unit=µA
